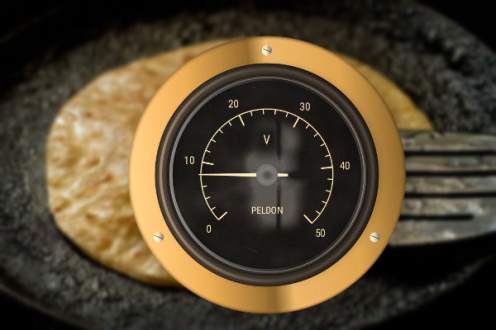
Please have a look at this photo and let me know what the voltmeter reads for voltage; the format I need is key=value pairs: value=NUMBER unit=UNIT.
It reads value=8 unit=V
